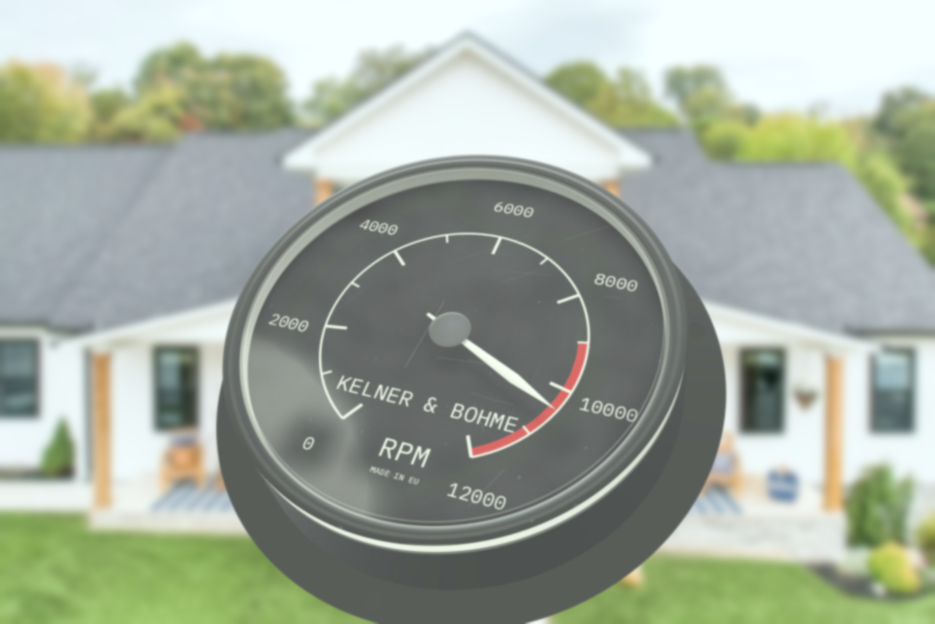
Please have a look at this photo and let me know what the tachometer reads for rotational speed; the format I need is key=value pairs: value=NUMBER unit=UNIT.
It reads value=10500 unit=rpm
